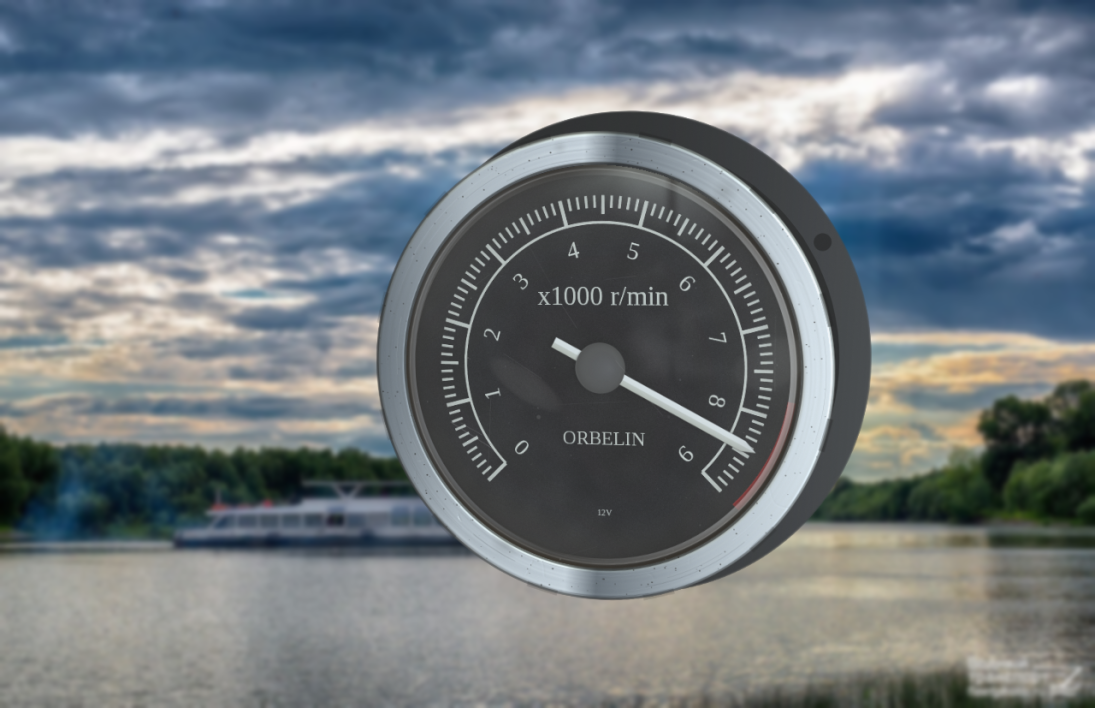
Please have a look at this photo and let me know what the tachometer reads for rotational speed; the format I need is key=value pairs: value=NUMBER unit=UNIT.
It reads value=8400 unit=rpm
